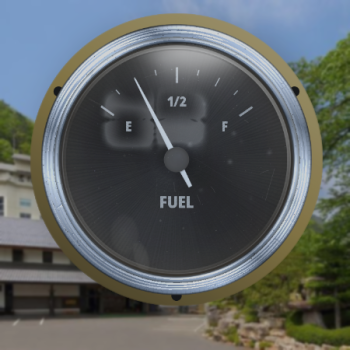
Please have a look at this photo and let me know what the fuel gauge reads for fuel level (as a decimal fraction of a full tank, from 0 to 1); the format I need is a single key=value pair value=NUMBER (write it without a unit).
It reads value=0.25
